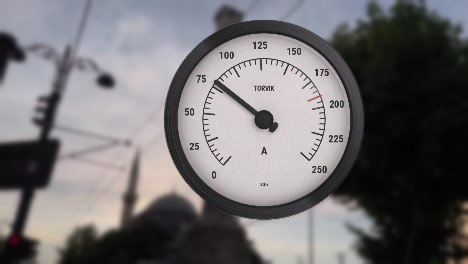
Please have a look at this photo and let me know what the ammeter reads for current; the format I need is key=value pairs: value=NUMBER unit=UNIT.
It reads value=80 unit=A
